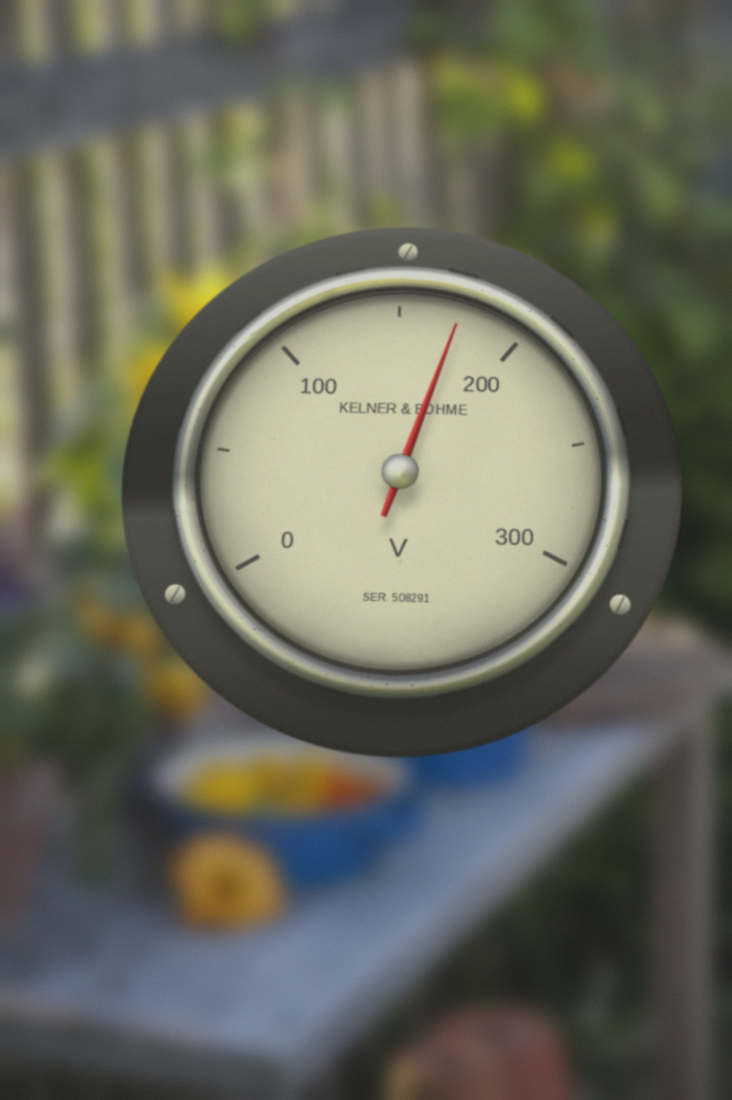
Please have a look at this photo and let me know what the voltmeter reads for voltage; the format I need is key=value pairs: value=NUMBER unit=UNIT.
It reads value=175 unit=V
